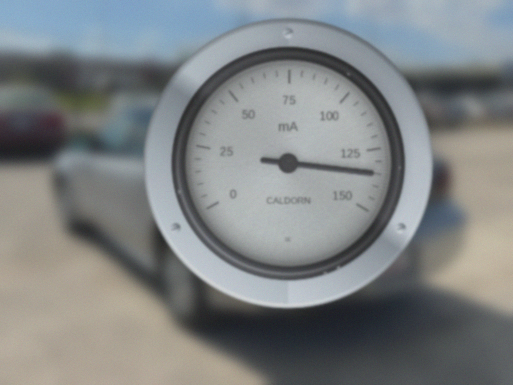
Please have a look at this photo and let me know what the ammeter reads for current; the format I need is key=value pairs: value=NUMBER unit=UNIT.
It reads value=135 unit=mA
